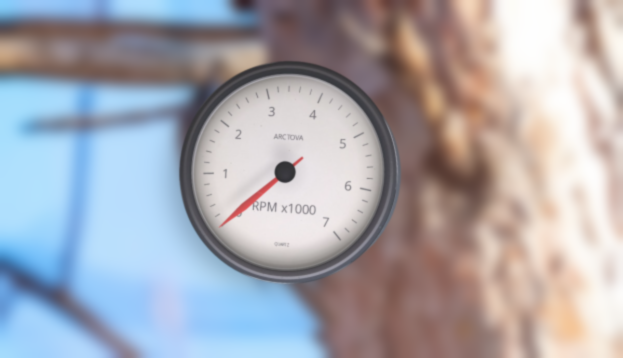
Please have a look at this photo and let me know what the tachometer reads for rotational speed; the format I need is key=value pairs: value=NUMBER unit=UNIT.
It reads value=0 unit=rpm
